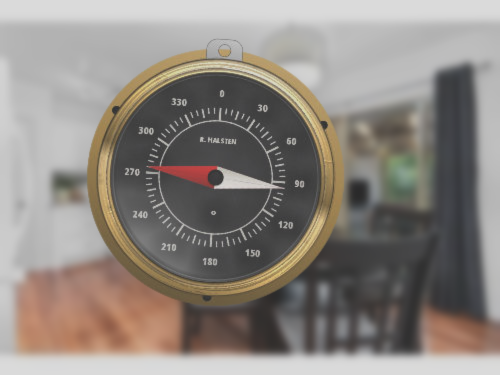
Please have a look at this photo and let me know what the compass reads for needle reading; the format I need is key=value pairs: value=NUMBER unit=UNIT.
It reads value=275 unit=°
